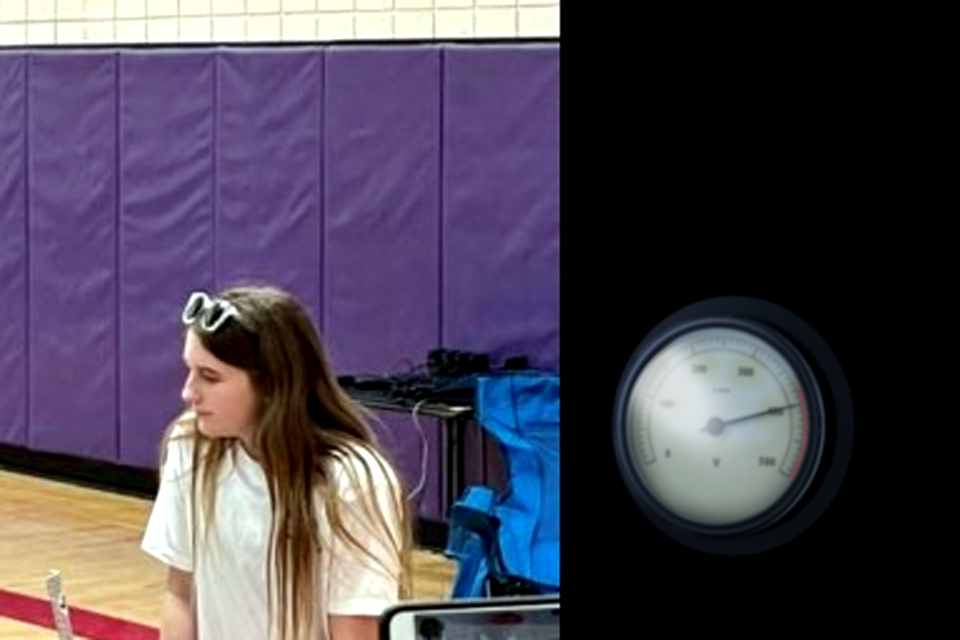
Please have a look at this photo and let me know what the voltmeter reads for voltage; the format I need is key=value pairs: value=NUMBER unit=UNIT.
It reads value=400 unit=V
